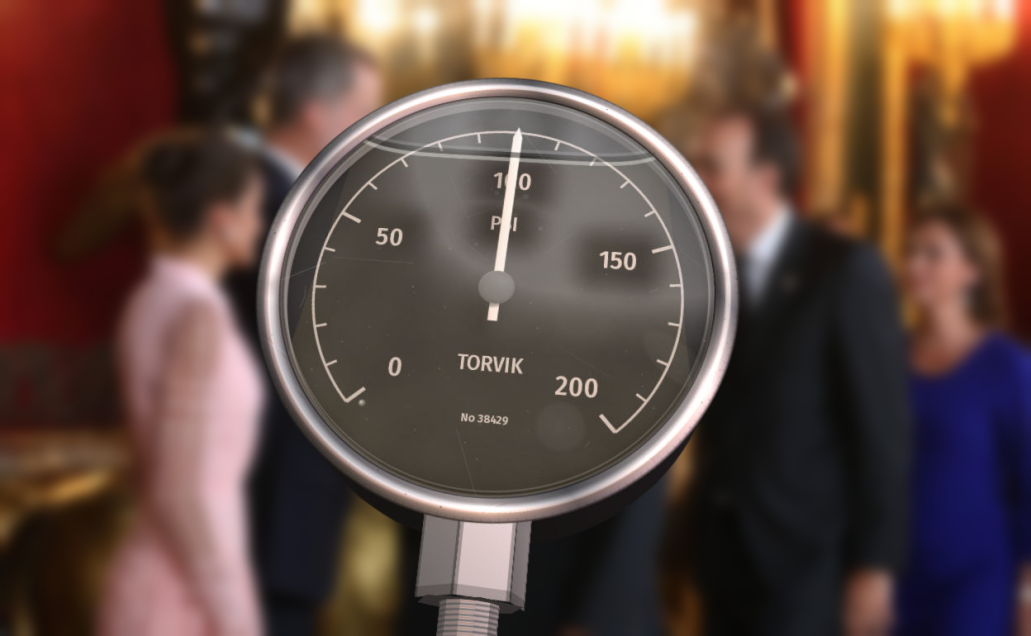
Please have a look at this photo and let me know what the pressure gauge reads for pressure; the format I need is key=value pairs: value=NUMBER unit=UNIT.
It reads value=100 unit=psi
